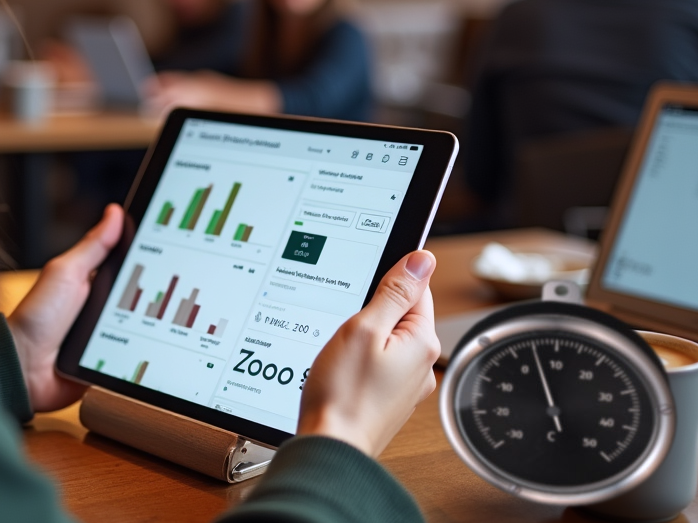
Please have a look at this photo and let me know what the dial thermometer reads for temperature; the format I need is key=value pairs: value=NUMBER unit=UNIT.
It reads value=5 unit=°C
